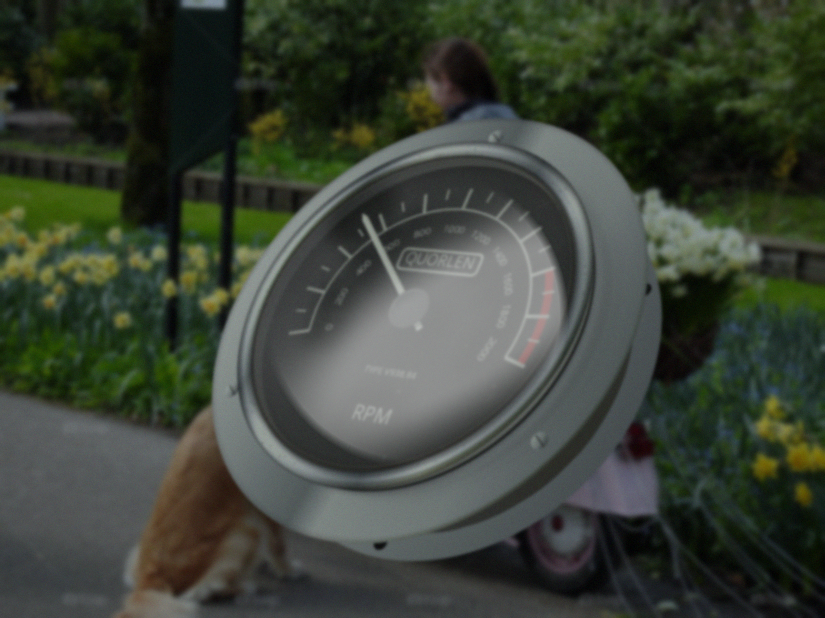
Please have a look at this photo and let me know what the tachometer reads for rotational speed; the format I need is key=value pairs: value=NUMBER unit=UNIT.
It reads value=550 unit=rpm
